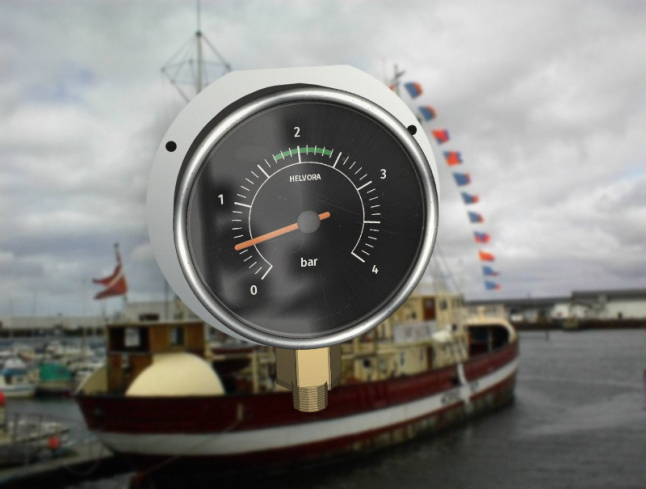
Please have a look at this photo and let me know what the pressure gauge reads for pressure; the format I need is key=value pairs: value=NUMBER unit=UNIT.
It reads value=0.5 unit=bar
